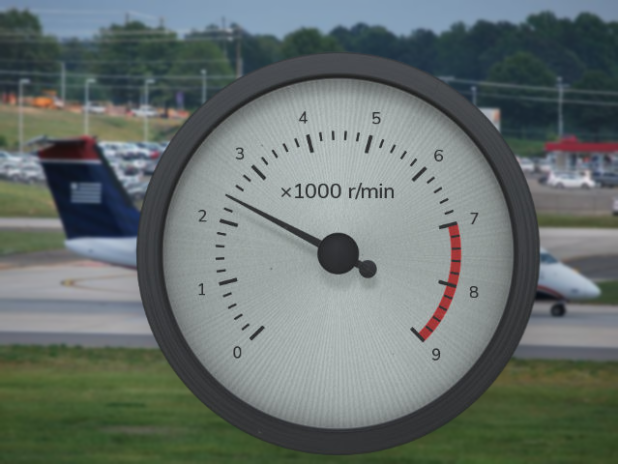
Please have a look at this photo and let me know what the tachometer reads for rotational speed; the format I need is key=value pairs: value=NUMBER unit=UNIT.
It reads value=2400 unit=rpm
